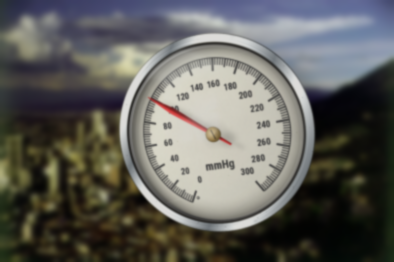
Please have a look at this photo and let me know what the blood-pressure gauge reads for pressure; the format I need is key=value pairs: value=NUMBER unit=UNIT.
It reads value=100 unit=mmHg
